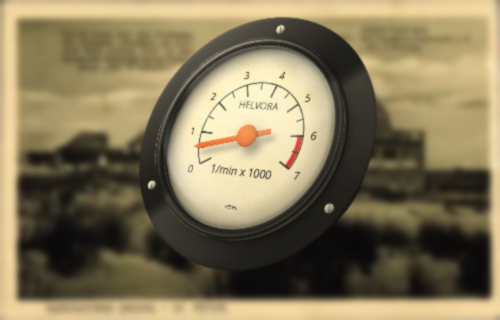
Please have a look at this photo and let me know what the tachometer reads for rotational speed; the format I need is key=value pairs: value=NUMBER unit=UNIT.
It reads value=500 unit=rpm
